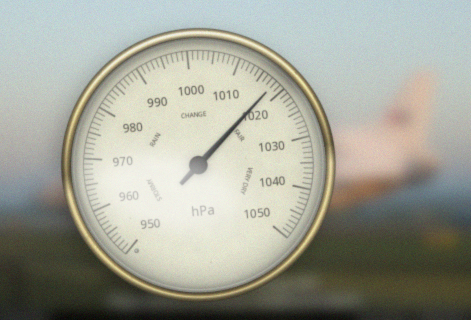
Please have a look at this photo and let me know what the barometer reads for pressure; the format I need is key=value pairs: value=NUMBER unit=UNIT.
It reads value=1018 unit=hPa
